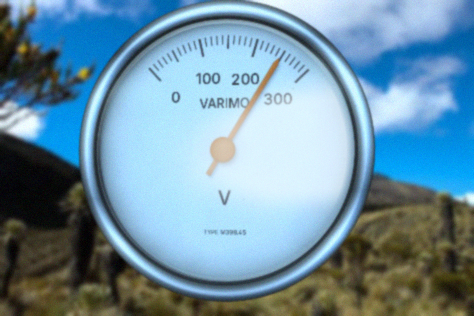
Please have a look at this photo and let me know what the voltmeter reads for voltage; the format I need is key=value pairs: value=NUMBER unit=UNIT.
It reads value=250 unit=V
